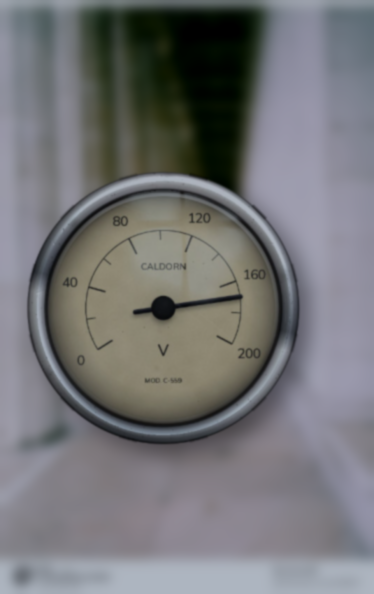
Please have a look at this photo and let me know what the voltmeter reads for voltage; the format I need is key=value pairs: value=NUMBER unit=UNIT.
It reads value=170 unit=V
